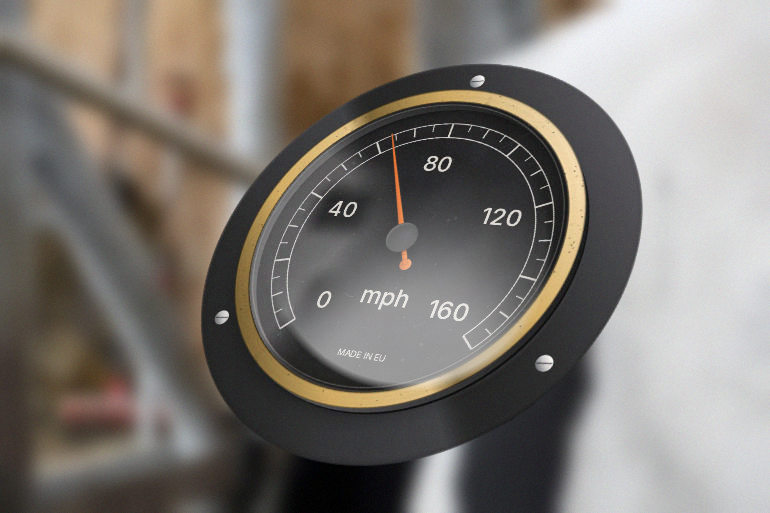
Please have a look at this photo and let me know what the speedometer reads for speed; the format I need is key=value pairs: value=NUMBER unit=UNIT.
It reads value=65 unit=mph
